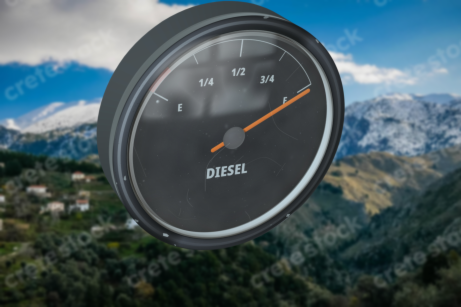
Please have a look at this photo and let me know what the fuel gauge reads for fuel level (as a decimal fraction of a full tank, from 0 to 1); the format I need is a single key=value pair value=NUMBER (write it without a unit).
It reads value=1
